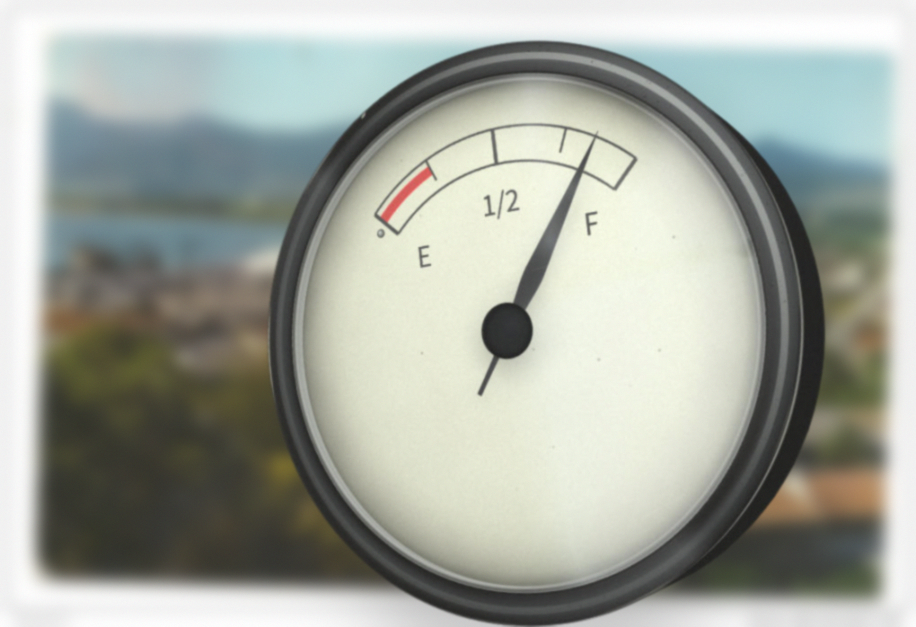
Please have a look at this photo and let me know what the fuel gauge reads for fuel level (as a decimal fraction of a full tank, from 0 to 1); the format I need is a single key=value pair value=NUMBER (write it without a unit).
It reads value=0.875
